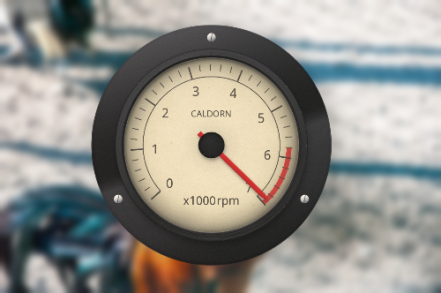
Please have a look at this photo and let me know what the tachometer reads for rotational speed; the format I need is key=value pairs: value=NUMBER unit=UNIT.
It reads value=6900 unit=rpm
